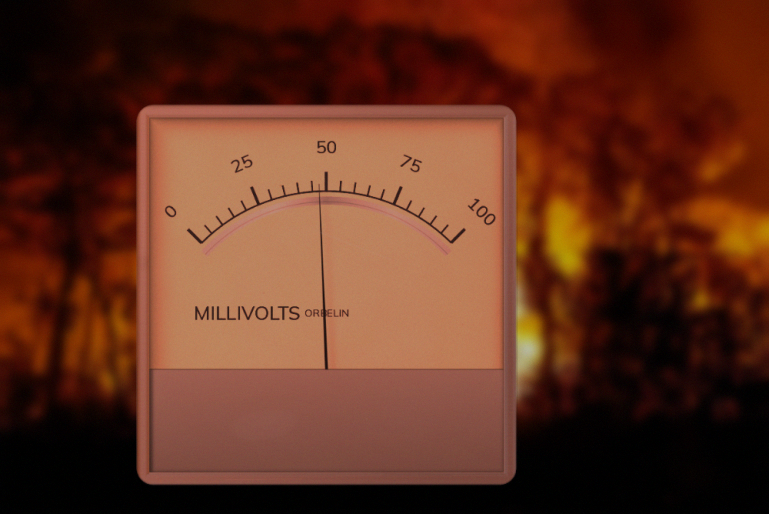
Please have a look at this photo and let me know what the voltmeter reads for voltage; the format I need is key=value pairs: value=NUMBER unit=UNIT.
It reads value=47.5 unit=mV
